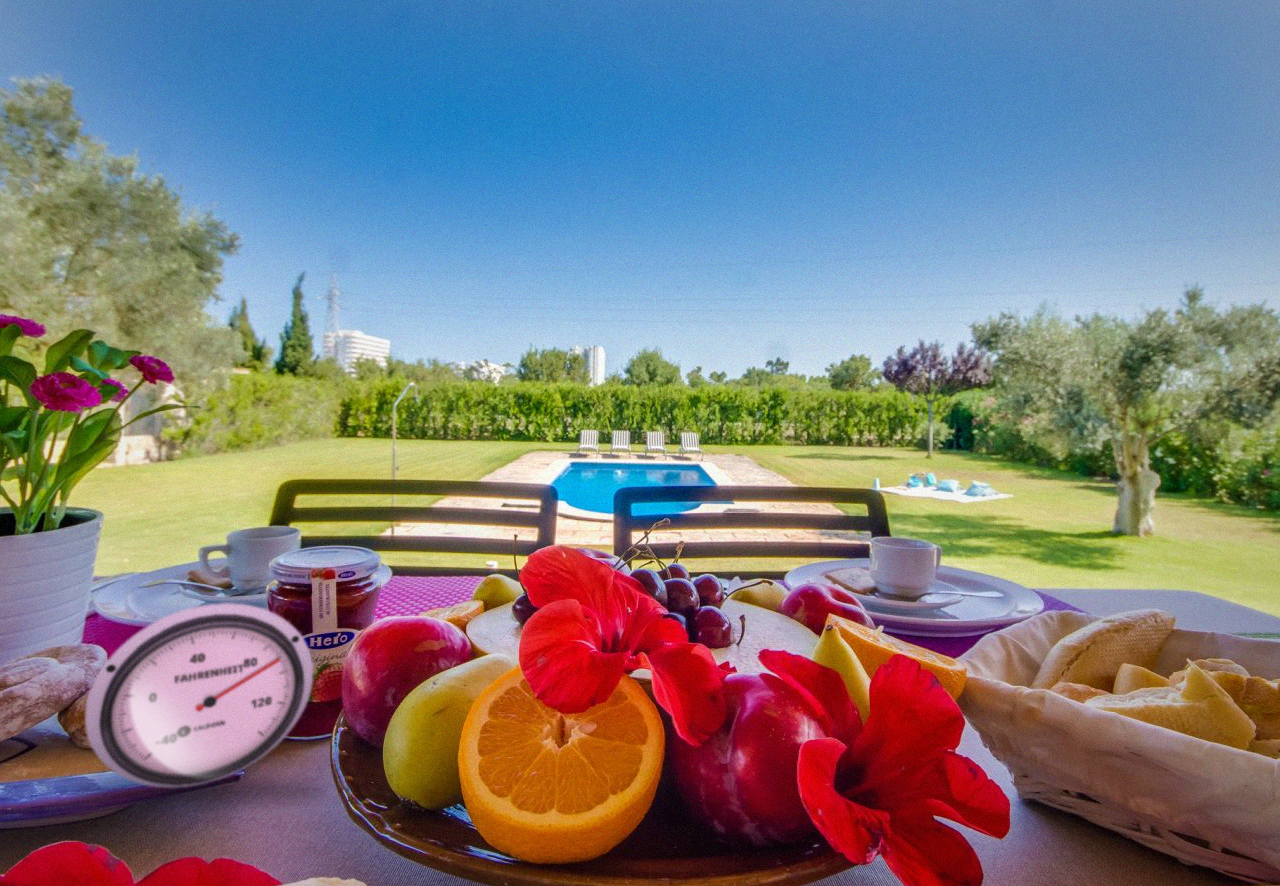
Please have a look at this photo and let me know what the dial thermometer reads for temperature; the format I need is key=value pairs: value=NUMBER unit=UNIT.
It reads value=90 unit=°F
